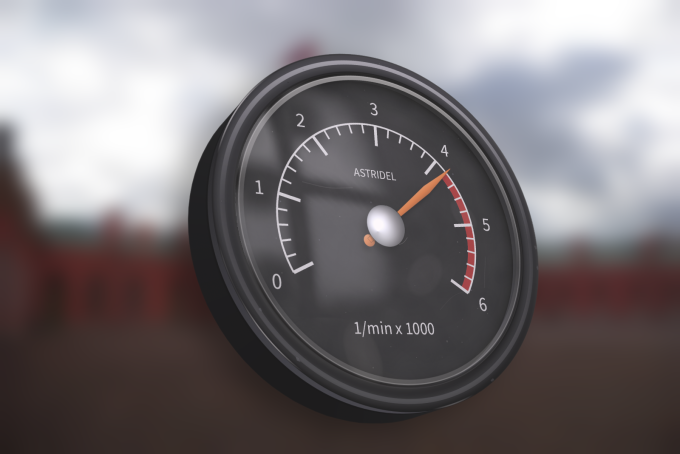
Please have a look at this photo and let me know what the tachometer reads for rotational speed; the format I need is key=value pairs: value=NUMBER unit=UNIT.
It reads value=4200 unit=rpm
